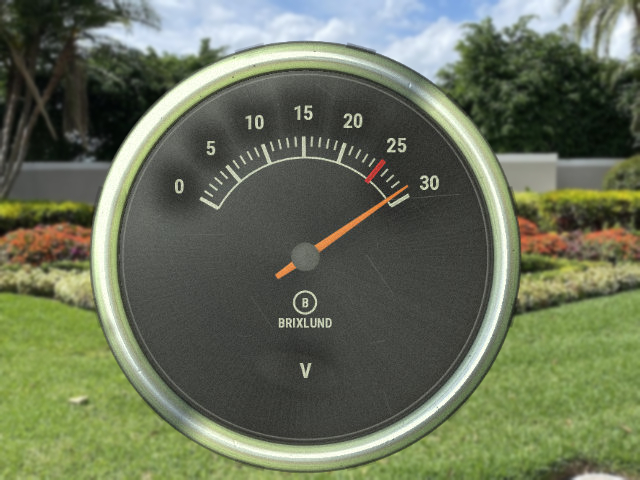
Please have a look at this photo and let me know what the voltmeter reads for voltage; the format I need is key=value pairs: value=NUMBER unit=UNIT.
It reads value=29 unit=V
